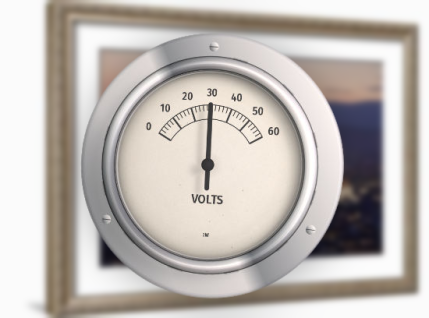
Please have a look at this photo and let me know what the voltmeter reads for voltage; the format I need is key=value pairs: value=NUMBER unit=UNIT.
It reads value=30 unit=V
